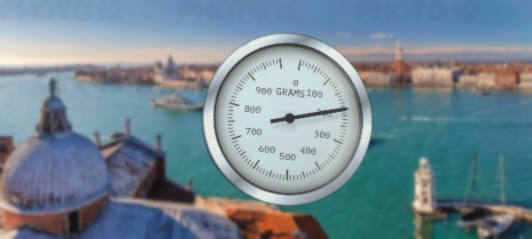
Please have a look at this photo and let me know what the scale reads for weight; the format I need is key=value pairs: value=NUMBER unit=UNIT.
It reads value=200 unit=g
